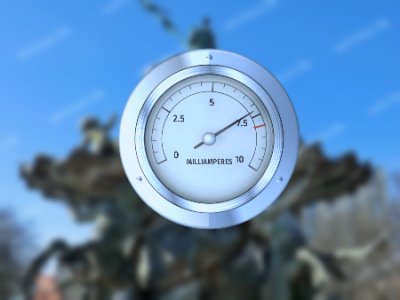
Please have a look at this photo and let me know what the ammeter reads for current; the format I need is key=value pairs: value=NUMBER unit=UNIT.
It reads value=7.25 unit=mA
